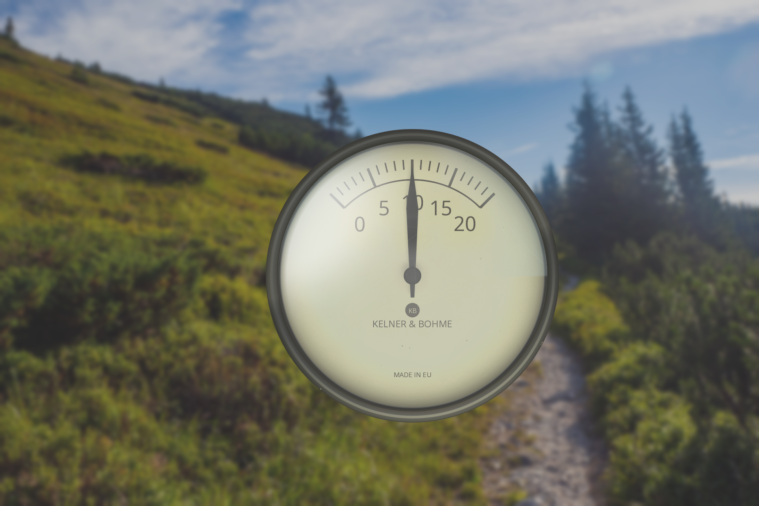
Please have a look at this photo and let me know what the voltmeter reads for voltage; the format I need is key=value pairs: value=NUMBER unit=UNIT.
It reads value=10 unit=V
